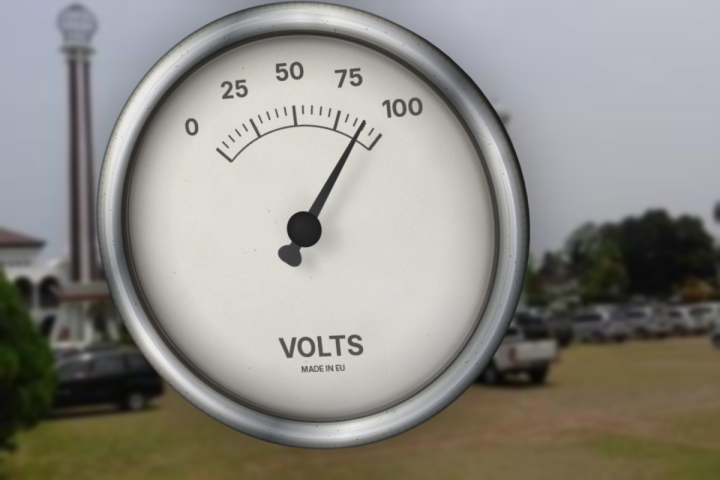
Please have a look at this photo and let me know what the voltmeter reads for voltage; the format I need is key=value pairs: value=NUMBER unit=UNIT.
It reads value=90 unit=V
